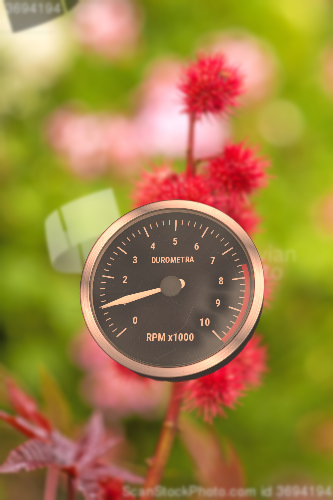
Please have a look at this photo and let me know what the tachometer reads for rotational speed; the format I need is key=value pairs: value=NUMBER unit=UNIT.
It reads value=1000 unit=rpm
